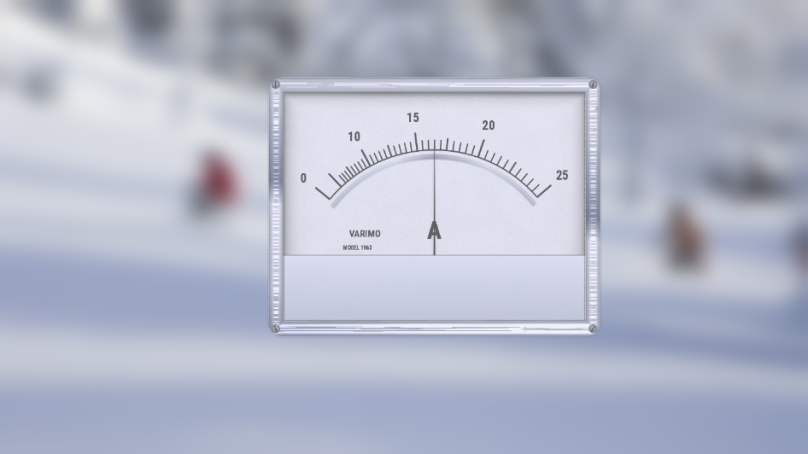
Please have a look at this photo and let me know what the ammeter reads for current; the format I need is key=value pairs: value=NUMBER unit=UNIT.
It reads value=16.5 unit=A
